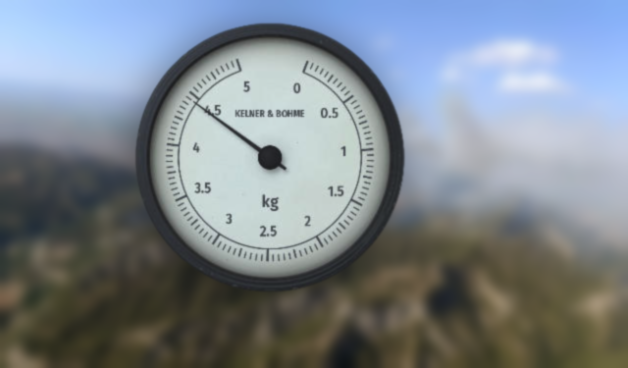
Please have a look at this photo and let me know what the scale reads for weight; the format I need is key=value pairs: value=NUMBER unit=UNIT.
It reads value=4.45 unit=kg
